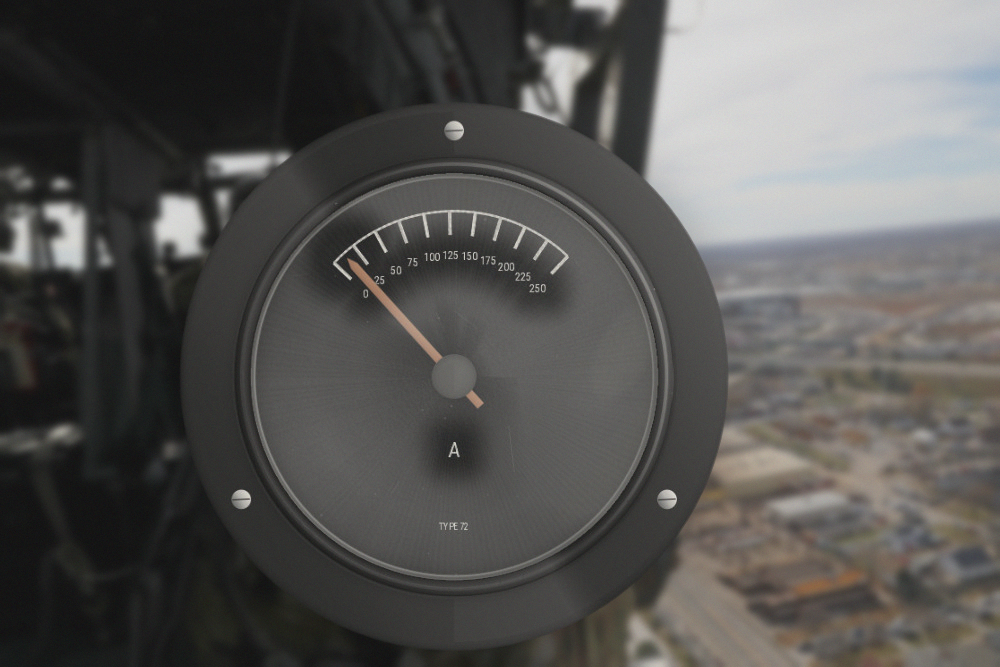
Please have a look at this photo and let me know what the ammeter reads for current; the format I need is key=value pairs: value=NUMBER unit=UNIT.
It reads value=12.5 unit=A
